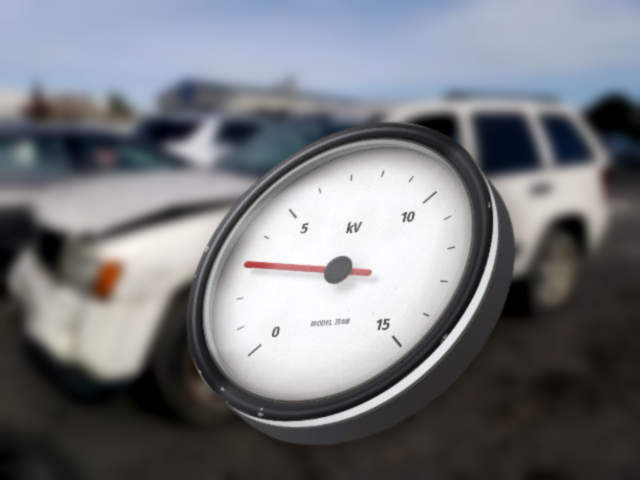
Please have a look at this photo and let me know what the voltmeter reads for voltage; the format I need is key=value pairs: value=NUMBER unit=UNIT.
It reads value=3 unit=kV
